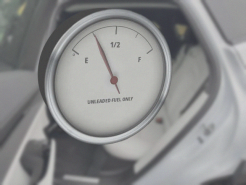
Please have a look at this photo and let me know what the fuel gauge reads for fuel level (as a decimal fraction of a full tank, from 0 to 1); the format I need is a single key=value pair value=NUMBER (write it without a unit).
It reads value=0.25
